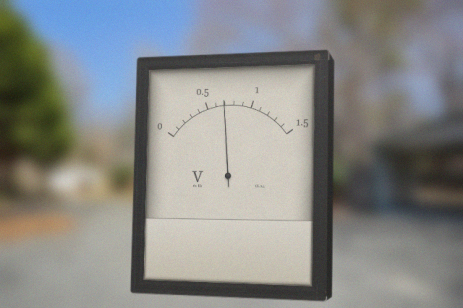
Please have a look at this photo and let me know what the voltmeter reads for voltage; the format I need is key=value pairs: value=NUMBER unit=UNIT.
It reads value=0.7 unit=V
